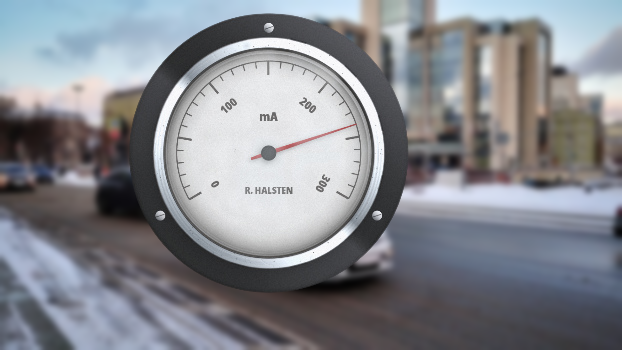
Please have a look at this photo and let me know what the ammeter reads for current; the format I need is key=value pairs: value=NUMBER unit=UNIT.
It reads value=240 unit=mA
